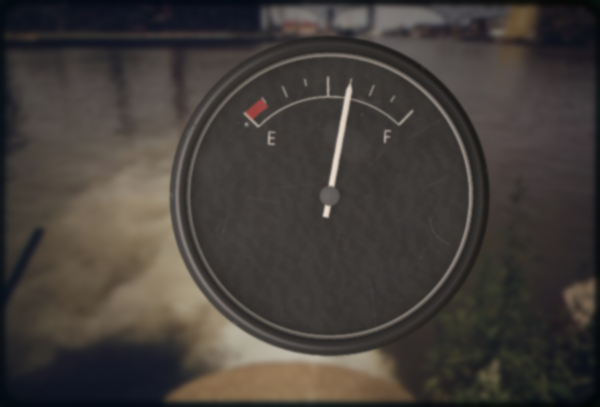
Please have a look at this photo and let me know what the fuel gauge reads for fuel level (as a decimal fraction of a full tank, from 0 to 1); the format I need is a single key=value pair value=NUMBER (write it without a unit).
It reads value=0.625
